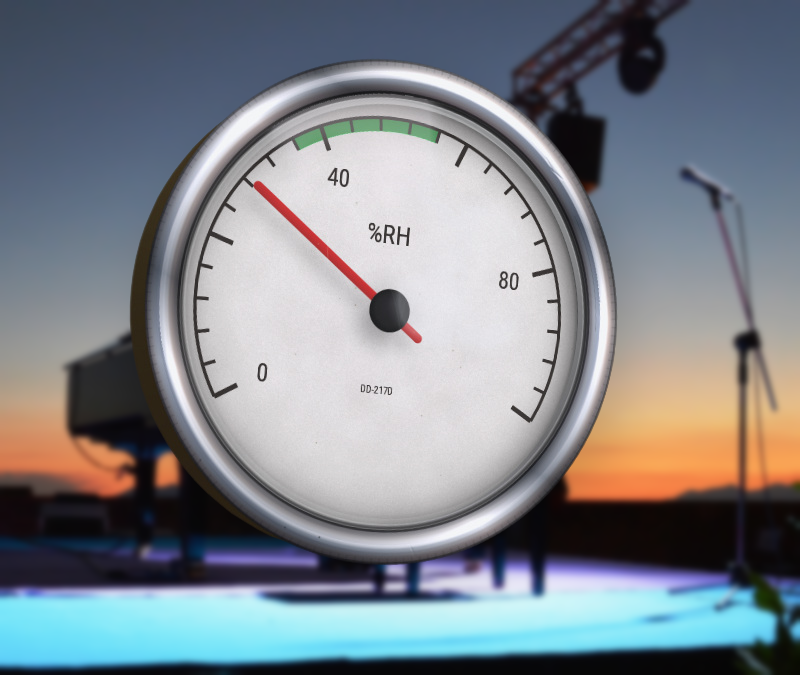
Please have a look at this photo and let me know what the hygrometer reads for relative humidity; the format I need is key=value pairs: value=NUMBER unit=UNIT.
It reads value=28 unit=%
